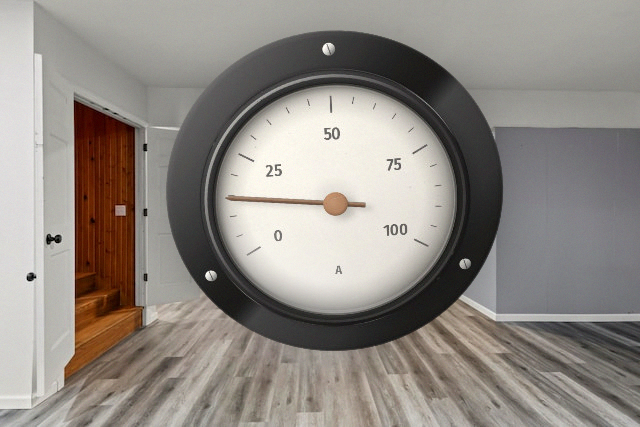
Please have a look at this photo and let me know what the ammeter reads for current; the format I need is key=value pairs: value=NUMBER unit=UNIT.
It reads value=15 unit=A
